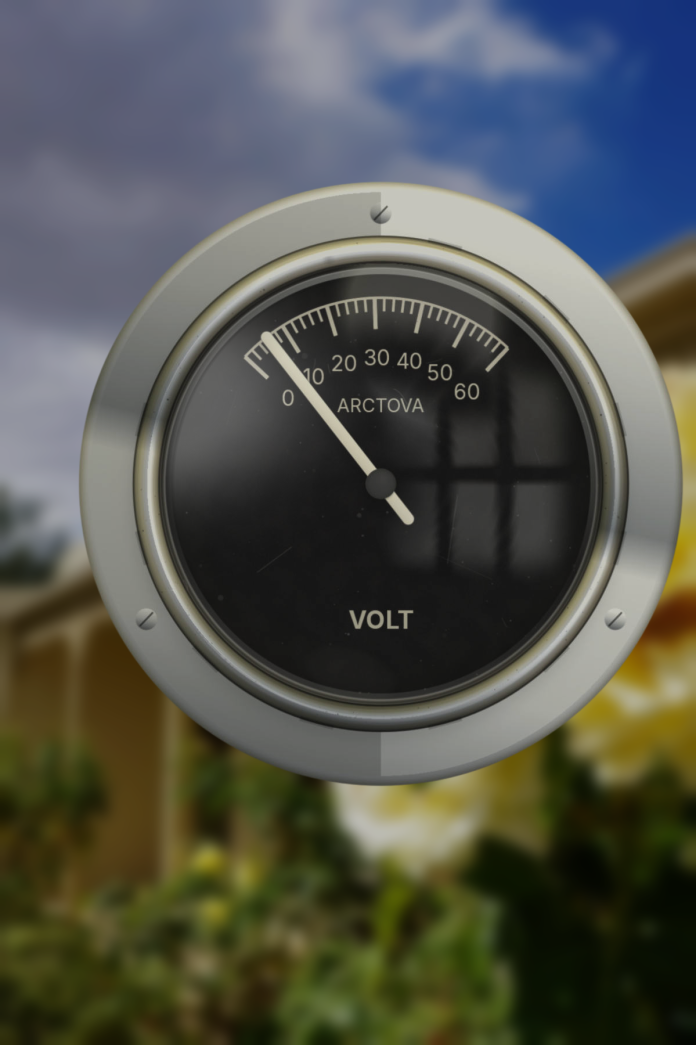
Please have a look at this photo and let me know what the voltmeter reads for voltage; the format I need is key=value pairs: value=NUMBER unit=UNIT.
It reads value=6 unit=V
